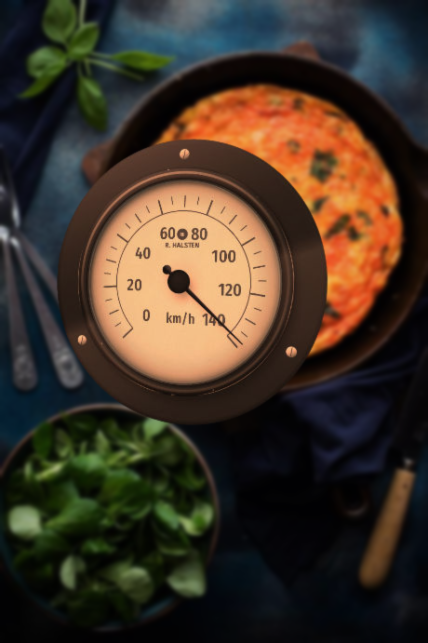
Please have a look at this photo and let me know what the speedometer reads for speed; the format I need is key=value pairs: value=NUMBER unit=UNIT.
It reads value=137.5 unit=km/h
